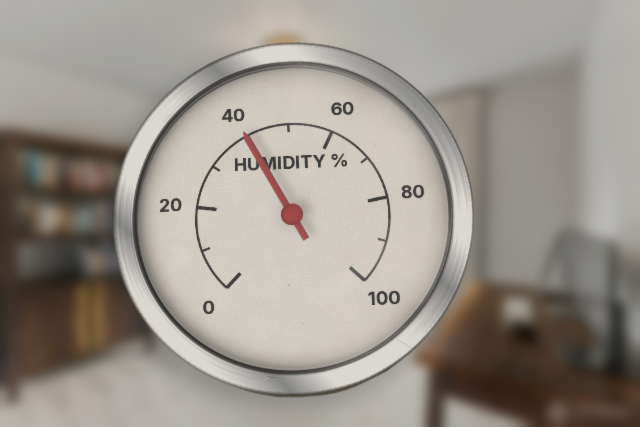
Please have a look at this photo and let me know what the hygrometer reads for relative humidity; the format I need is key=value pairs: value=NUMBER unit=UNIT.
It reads value=40 unit=%
